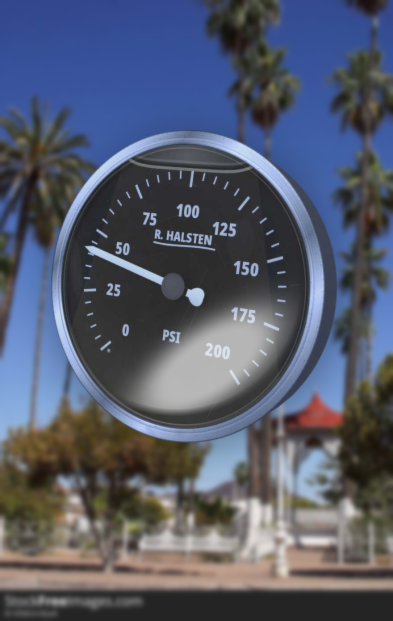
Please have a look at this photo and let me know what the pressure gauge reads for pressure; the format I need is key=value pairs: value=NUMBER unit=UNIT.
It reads value=42.5 unit=psi
